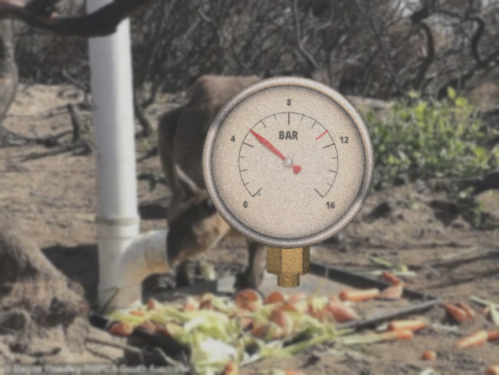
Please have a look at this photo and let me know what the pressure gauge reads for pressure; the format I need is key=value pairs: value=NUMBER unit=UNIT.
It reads value=5 unit=bar
